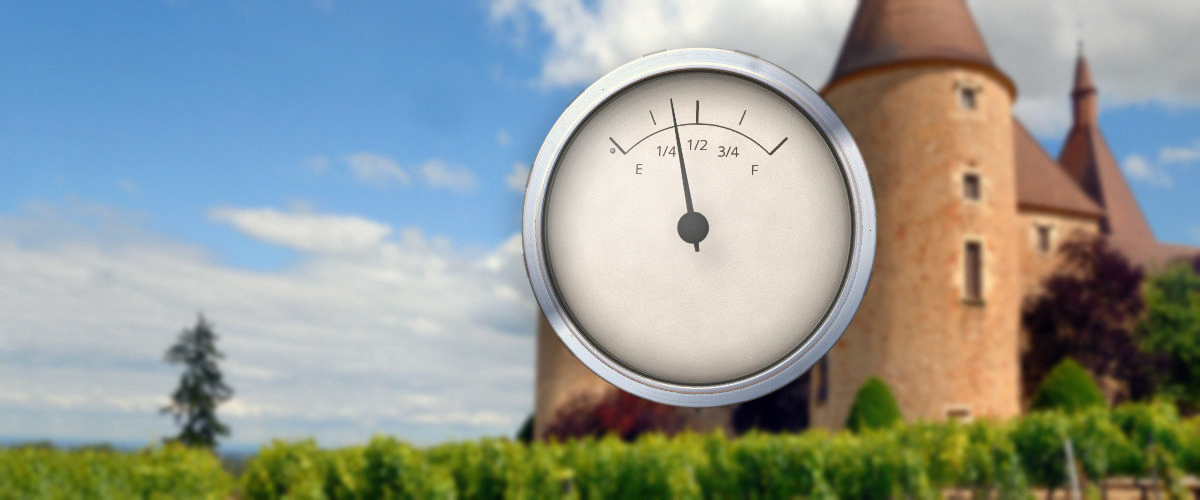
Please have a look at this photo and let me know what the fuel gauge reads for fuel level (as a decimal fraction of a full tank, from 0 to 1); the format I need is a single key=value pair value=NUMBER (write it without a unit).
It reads value=0.375
